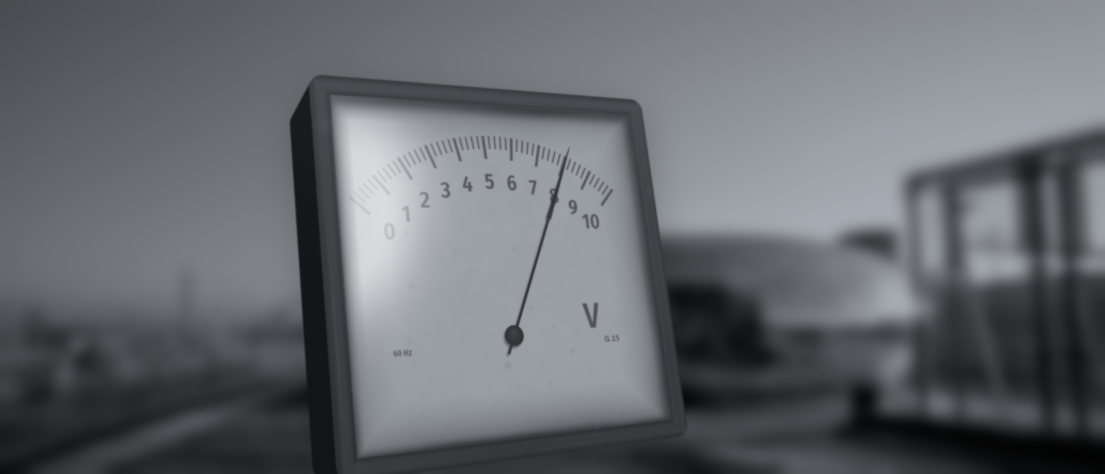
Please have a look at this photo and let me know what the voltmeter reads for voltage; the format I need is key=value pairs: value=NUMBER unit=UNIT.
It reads value=8 unit=V
